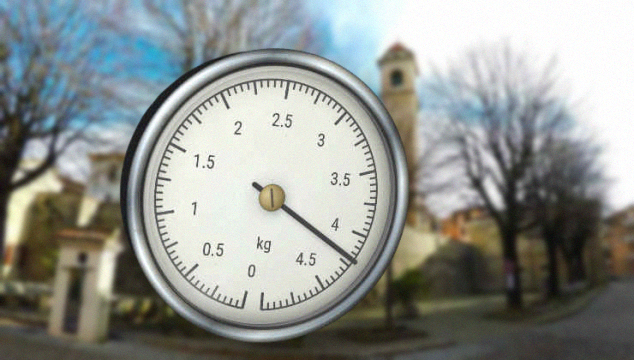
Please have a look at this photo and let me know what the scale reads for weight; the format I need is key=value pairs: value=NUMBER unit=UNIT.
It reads value=4.2 unit=kg
